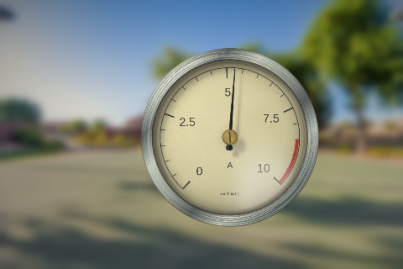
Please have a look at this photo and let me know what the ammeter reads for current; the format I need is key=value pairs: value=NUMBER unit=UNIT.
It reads value=5.25 unit=A
